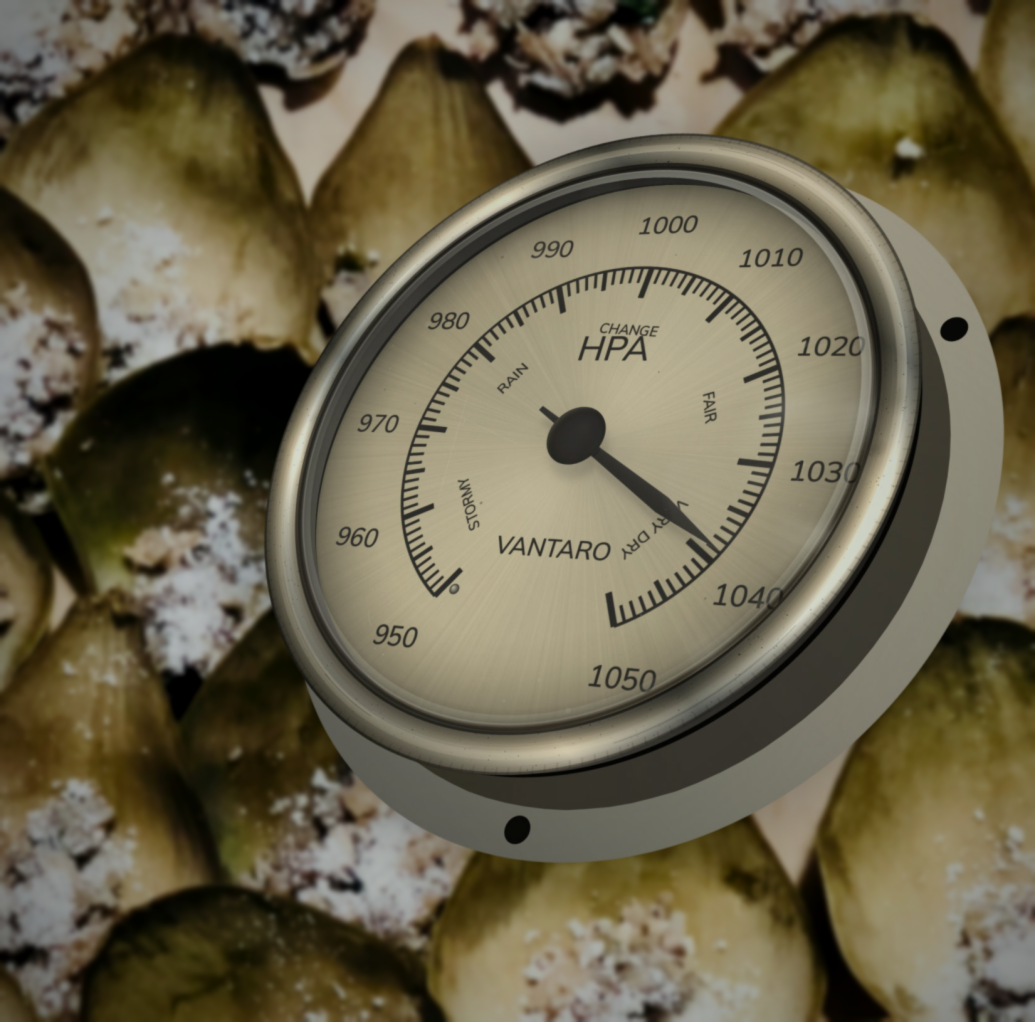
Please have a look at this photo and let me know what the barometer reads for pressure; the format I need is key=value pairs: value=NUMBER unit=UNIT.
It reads value=1039 unit=hPa
